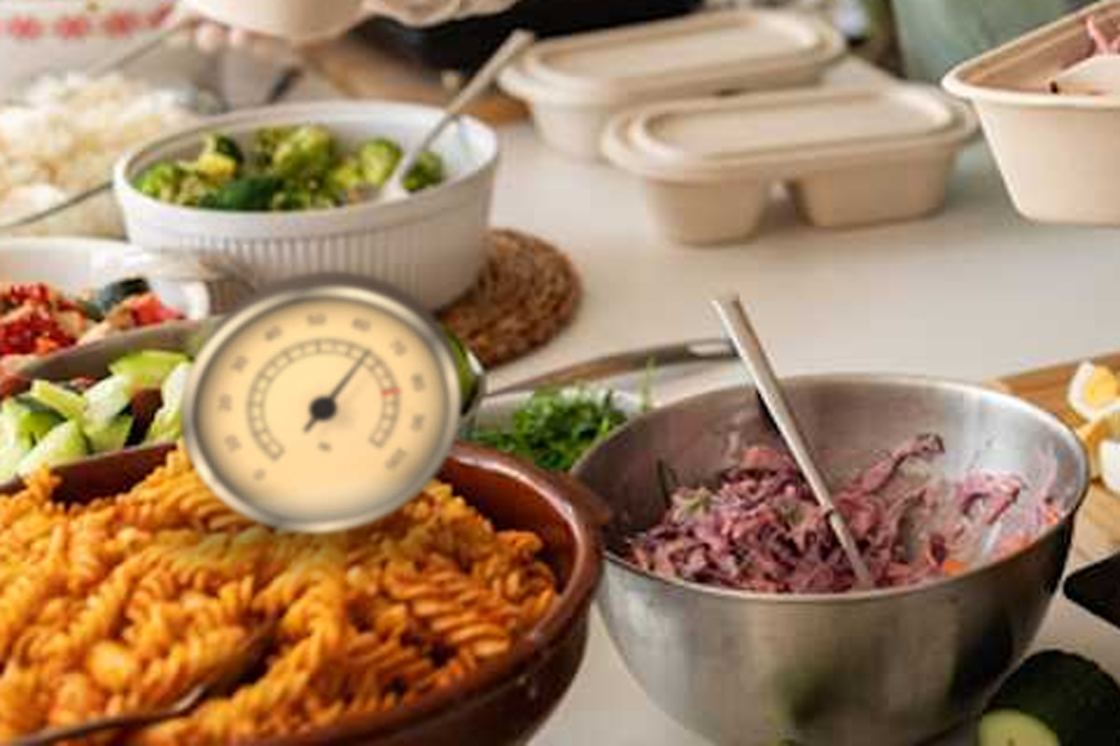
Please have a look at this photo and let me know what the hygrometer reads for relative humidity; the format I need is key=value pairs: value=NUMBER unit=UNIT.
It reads value=65 unit=%
